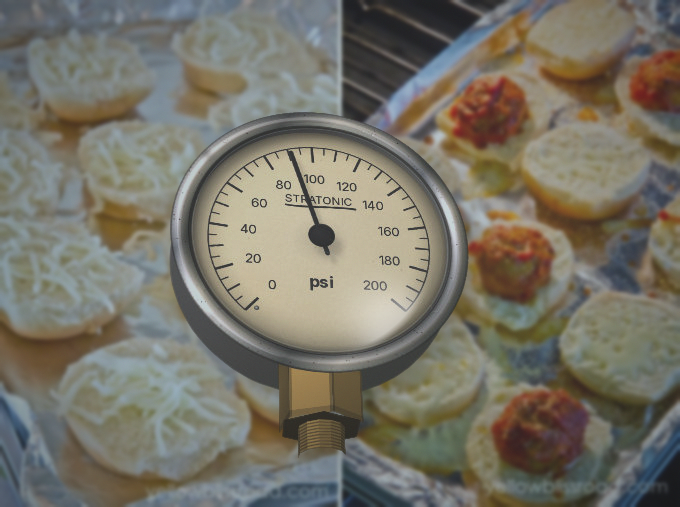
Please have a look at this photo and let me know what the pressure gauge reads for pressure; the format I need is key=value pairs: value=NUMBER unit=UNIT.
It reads value=90 unit=psi
